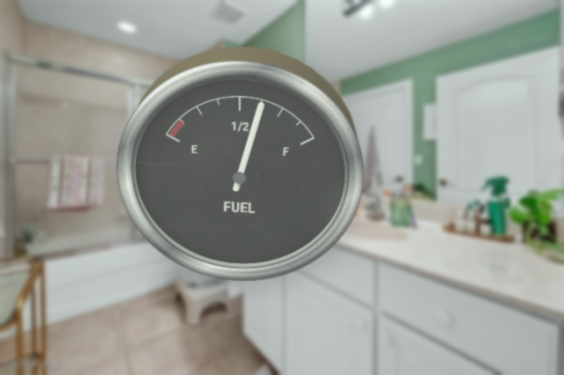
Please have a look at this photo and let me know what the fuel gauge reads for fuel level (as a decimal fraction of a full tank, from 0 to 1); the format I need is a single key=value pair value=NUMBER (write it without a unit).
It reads value=0.625
